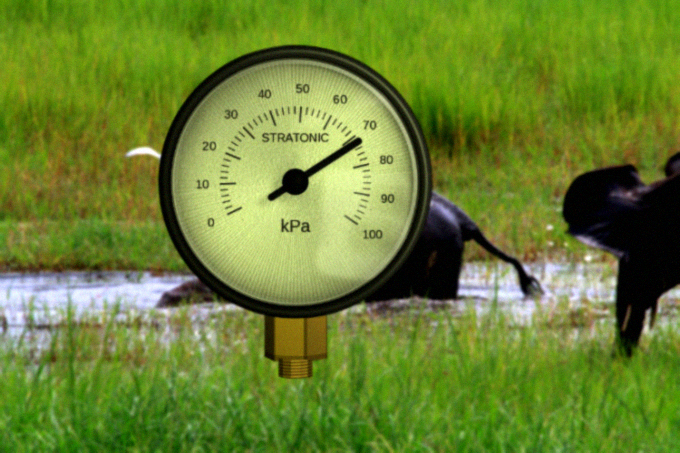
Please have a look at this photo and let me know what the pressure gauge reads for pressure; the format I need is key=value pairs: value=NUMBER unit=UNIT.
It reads value=72 unit=kPa
